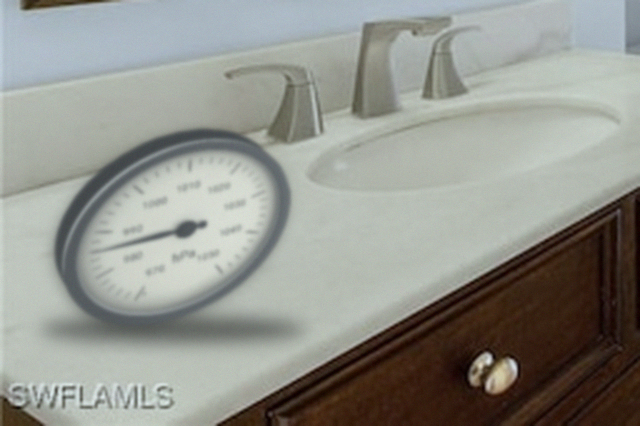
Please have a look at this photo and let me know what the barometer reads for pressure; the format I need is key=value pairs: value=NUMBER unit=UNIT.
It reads value=986 unit=hPa
